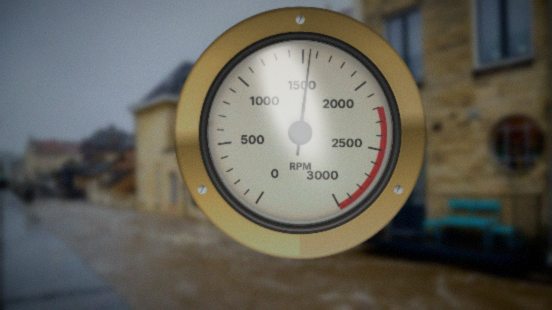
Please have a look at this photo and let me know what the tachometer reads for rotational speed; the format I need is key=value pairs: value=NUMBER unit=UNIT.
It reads value=1550 unit=rpm
